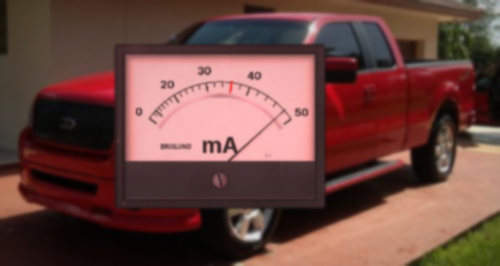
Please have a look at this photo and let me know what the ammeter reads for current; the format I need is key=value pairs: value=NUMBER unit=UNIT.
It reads value=48 unit=mA
